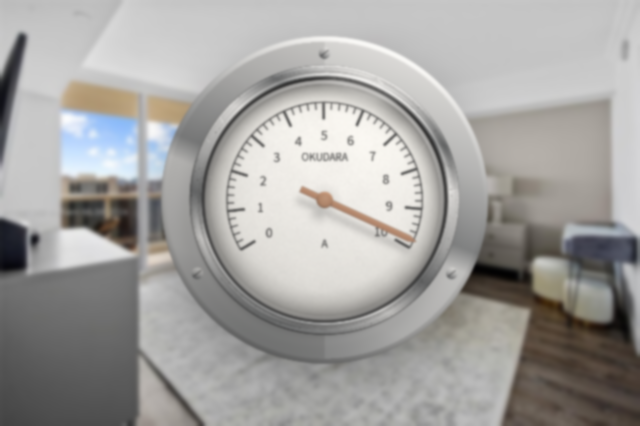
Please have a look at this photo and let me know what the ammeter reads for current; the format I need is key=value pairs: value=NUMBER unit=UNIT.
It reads value=9.8 unit=A
